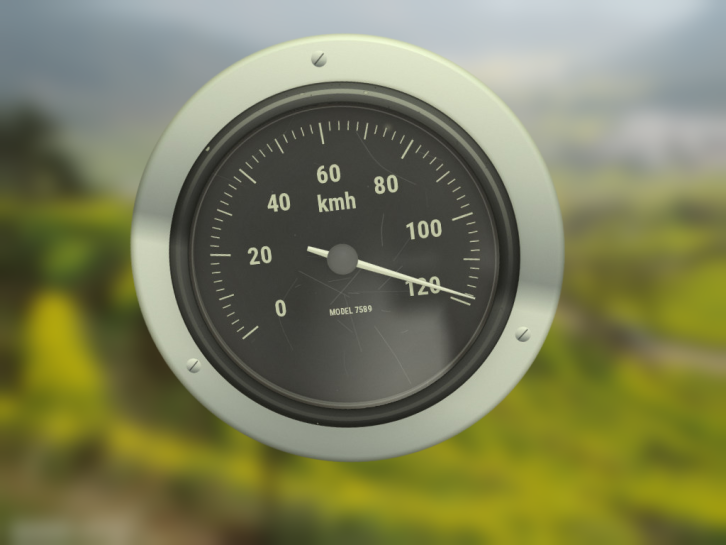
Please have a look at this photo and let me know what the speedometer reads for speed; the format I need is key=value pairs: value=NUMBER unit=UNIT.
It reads value=118 unit=km/h
